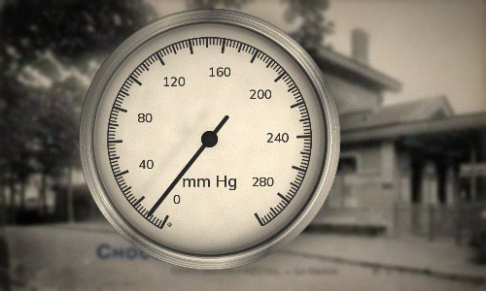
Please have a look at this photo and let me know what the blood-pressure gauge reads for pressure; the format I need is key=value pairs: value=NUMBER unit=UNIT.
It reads value=10 unit=mmHg
